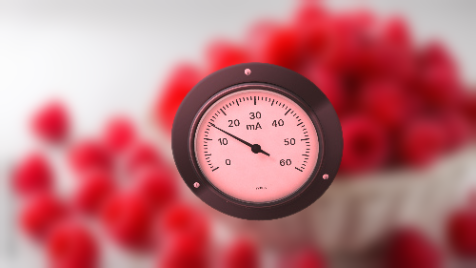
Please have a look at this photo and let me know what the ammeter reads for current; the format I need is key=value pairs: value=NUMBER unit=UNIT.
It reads value=15 unit=mA
